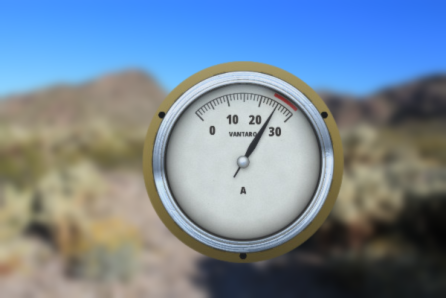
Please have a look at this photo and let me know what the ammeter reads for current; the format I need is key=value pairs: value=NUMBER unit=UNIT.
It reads value=25 unit=A
